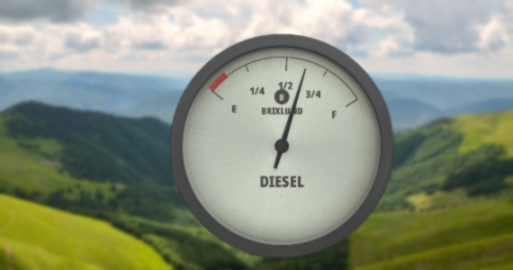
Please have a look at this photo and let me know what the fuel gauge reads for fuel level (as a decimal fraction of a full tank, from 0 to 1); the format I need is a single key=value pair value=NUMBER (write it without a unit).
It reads value=0.625
